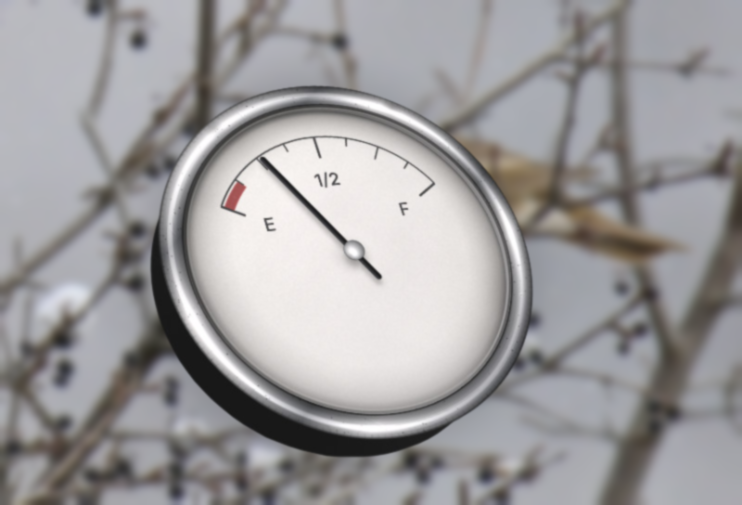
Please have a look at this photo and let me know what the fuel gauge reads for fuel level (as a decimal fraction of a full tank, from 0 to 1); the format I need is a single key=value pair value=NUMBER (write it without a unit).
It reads value=0.25
